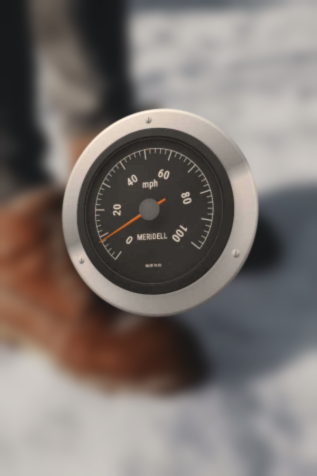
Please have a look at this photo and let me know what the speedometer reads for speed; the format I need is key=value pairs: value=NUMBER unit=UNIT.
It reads value=8 unit=mph
